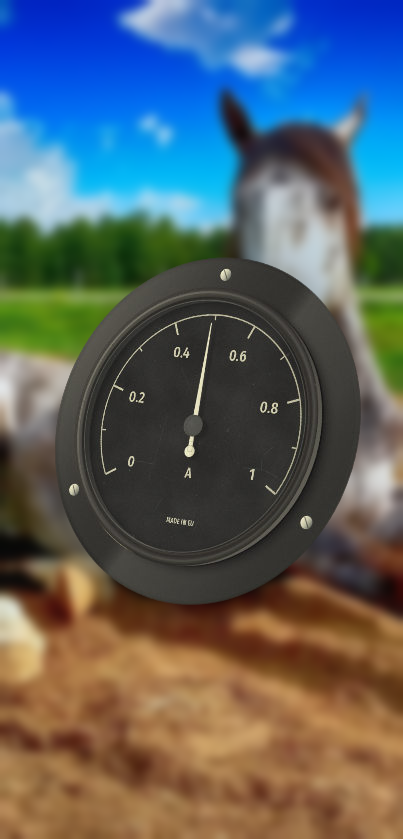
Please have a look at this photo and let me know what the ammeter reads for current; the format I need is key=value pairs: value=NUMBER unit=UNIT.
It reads value=0.5 unit=A
